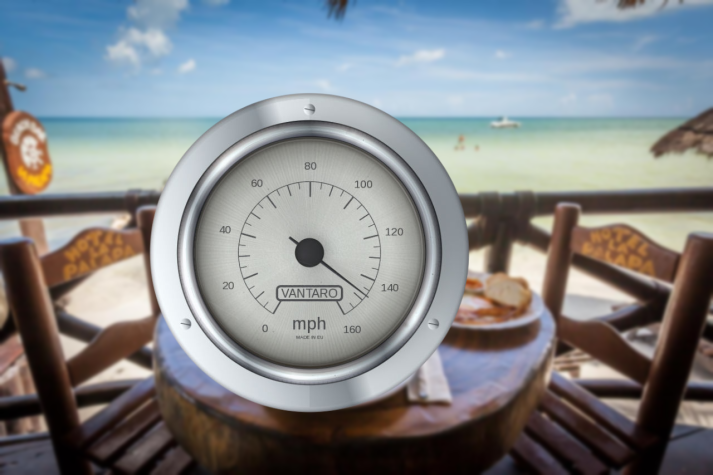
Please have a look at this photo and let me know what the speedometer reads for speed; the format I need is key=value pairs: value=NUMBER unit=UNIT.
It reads value=147.5 unit=mph
